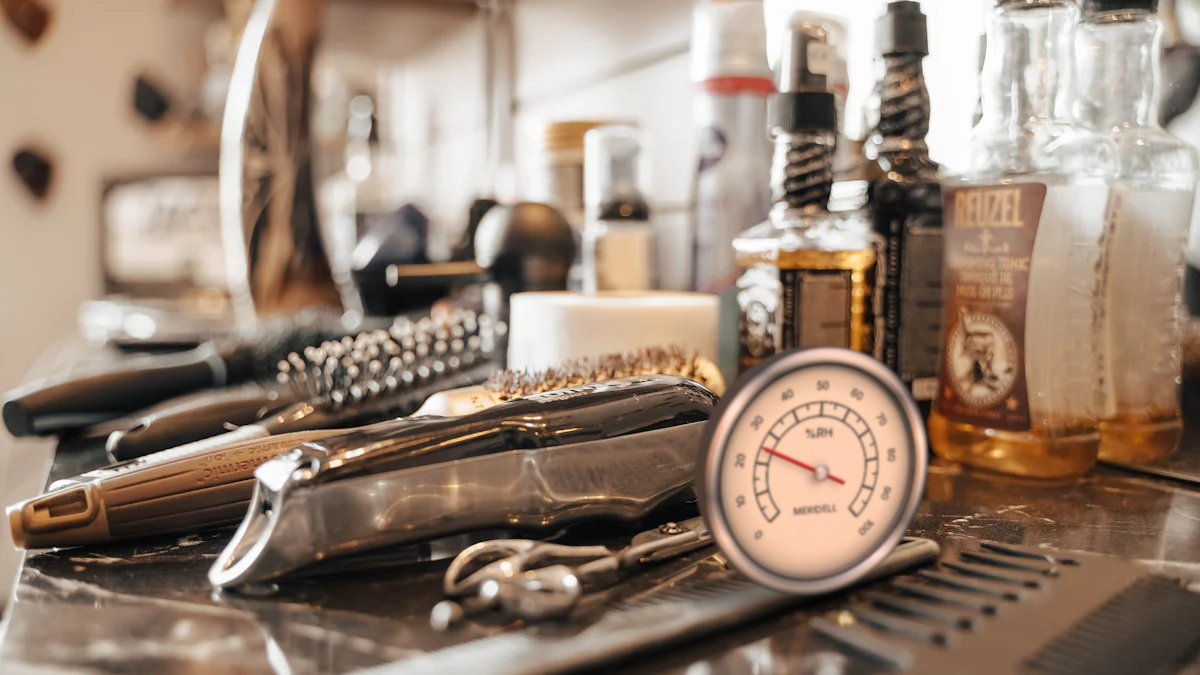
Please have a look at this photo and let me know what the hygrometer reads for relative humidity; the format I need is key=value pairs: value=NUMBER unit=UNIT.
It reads value=25 unit=%
